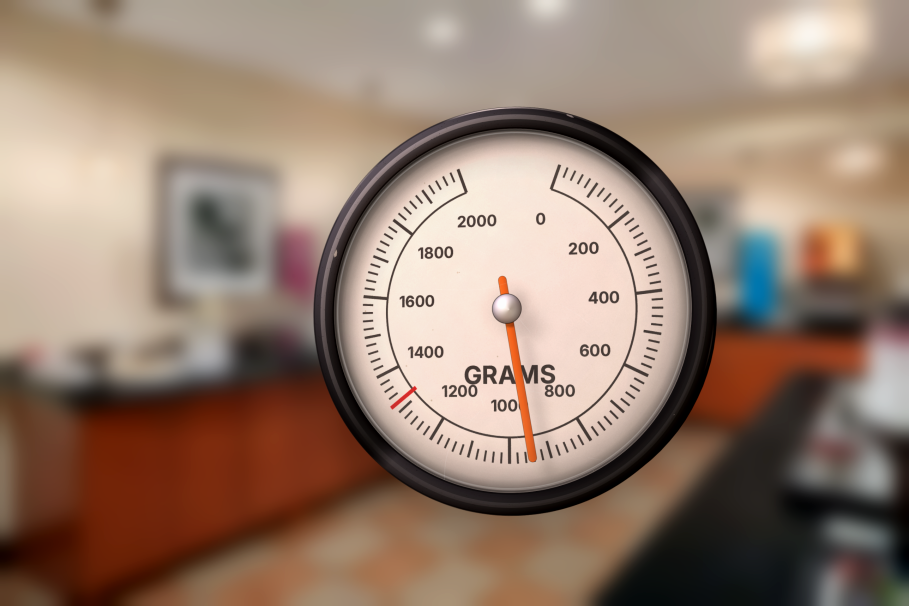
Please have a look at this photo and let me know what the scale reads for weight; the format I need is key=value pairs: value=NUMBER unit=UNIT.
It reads value=940 unit=g
